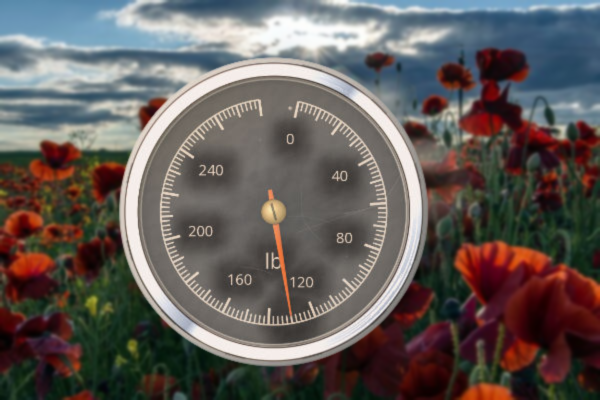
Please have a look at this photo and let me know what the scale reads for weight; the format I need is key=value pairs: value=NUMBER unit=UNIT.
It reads value=130 unit=lb
